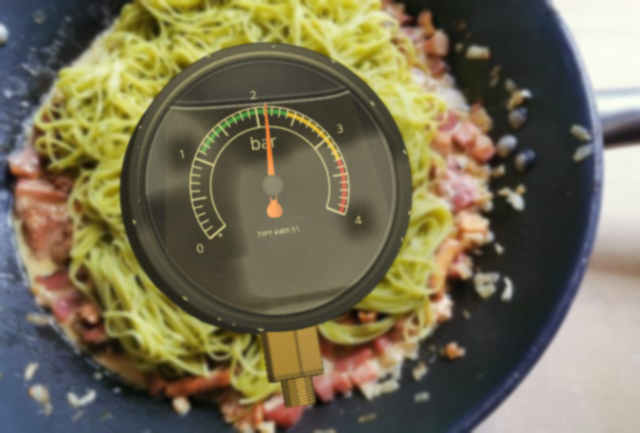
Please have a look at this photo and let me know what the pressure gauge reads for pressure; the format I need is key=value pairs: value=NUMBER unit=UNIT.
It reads value=2.1 unit=bar
